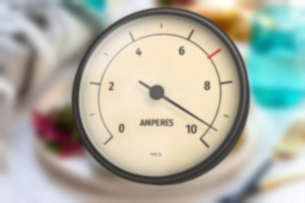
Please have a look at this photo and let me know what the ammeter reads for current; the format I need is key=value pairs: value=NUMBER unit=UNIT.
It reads value=9.5 unit=A
